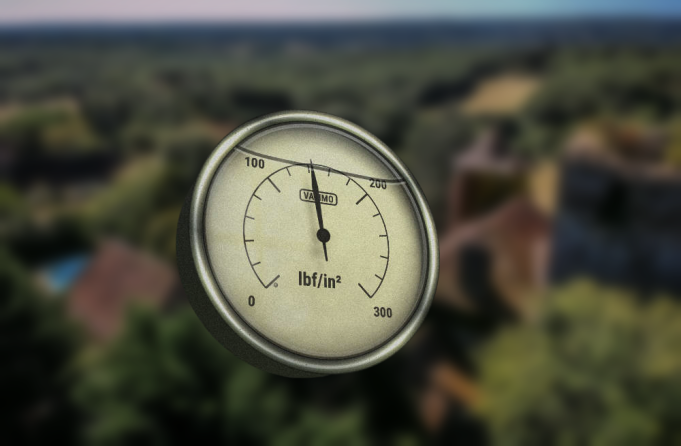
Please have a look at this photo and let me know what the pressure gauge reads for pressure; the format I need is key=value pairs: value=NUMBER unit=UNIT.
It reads value=140 unit=psi
